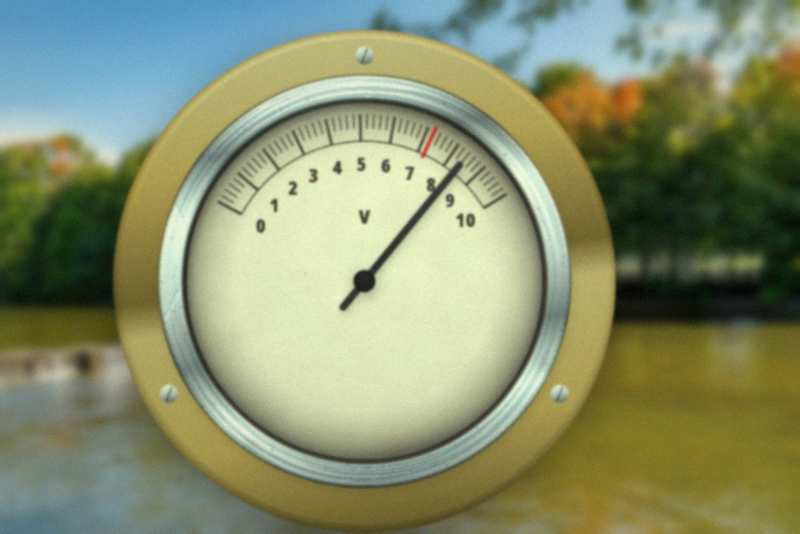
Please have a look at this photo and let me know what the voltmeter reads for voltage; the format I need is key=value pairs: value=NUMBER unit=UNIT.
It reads value=8.4 unit=V
